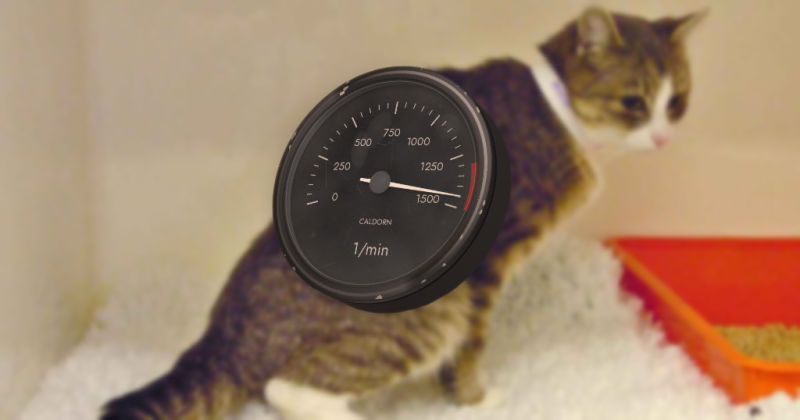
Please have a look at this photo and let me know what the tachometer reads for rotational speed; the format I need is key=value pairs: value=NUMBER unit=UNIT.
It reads value=1450 unit=rpm
